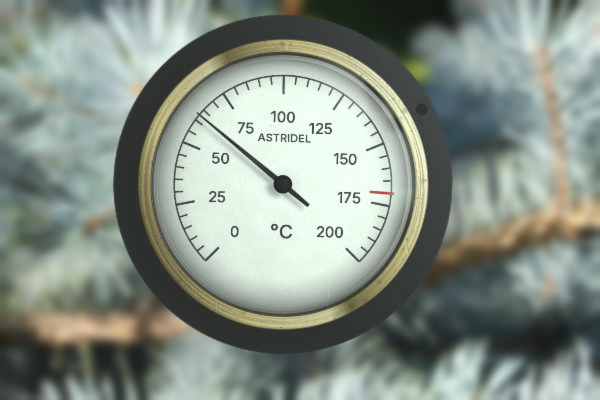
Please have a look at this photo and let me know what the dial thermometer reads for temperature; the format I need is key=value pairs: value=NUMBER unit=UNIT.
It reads value=62.5 unit=°C
